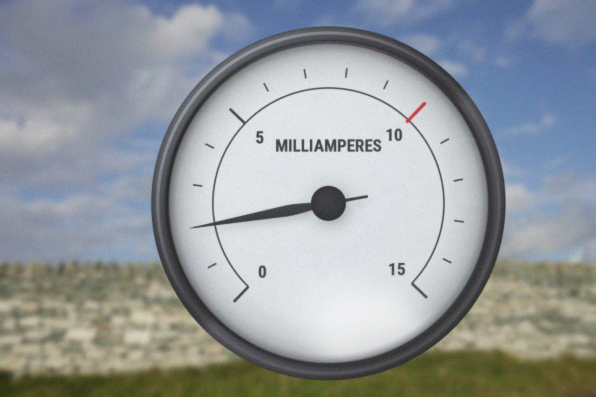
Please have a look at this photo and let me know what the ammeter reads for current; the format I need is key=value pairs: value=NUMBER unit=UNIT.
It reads value=2 unit=mA
